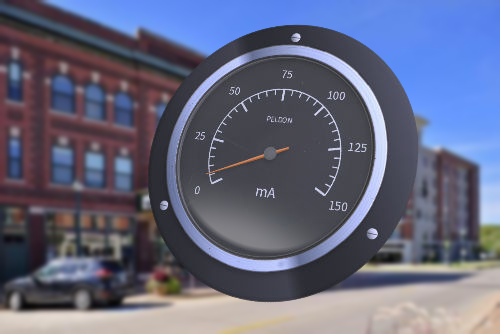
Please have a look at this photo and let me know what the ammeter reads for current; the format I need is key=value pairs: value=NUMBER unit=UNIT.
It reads value=5 unit=mA
